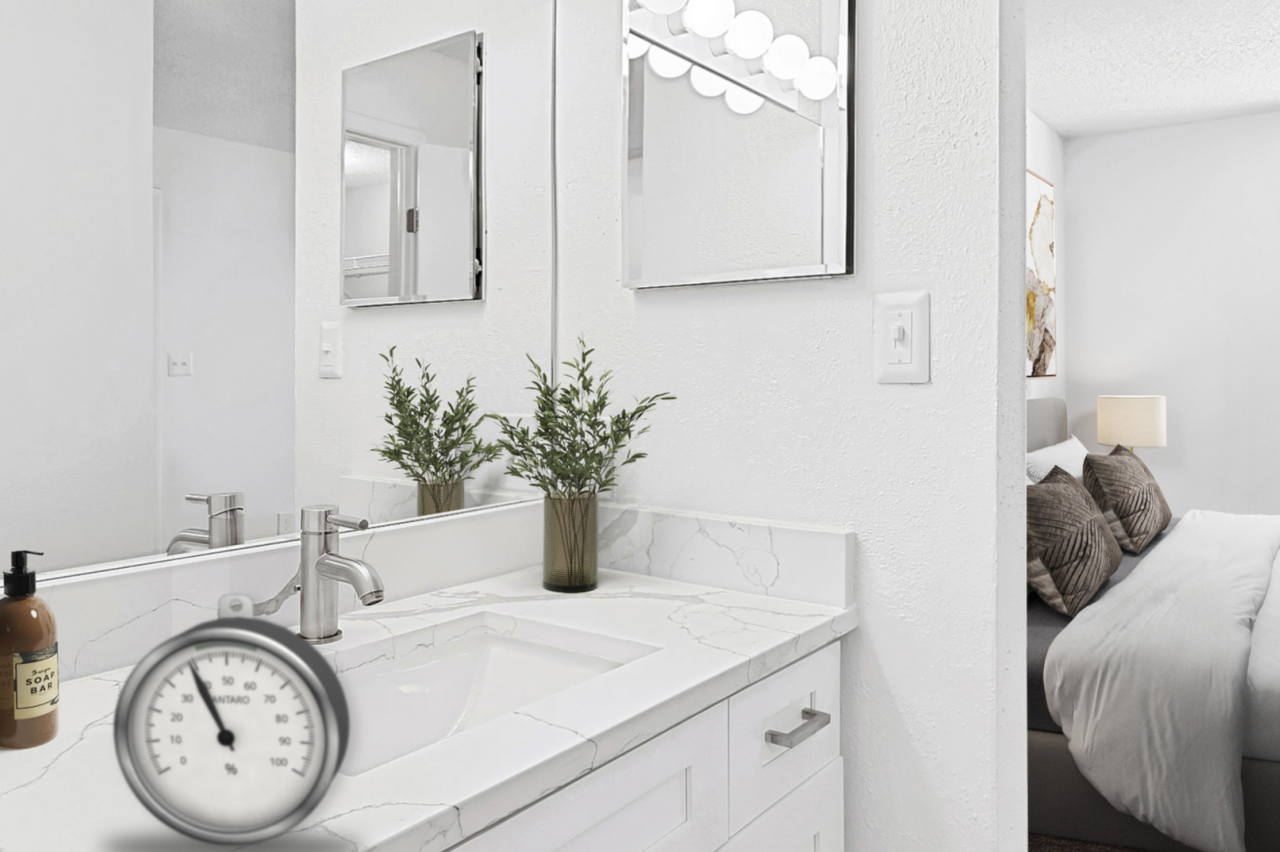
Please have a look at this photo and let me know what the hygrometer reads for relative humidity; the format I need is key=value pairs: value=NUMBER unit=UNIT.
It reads value=40 unit=%
